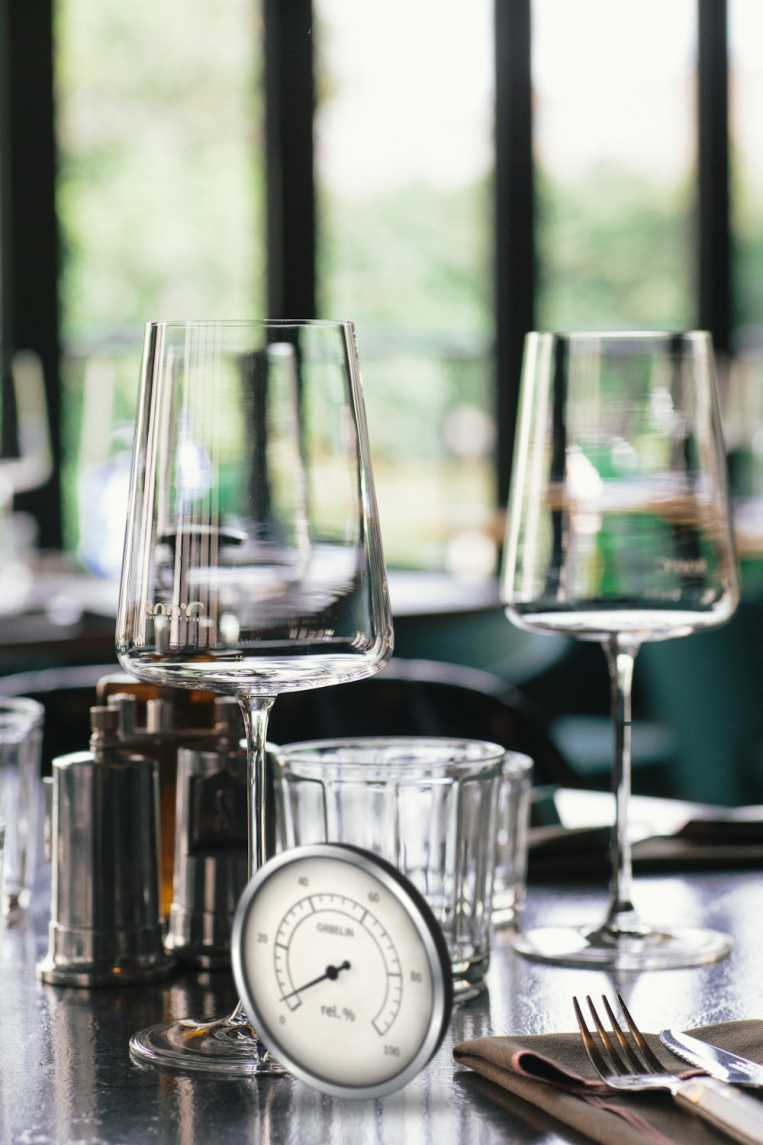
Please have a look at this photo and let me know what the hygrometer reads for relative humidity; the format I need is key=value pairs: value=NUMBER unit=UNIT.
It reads value=4 unit=%
